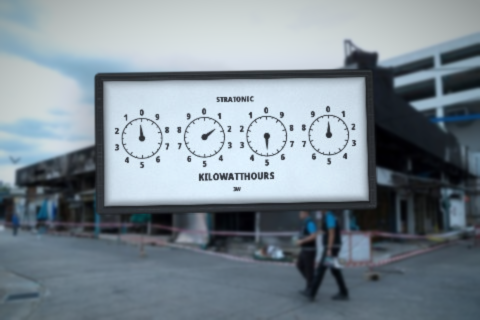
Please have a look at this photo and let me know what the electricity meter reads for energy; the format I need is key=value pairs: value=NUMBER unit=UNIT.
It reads value=150 unit=kWh
